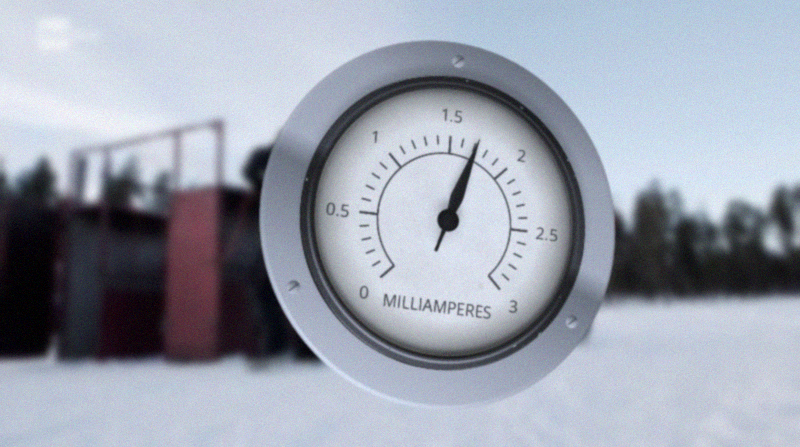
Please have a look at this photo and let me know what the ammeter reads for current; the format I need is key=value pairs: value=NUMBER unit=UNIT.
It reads value=1.7 unit=mA
